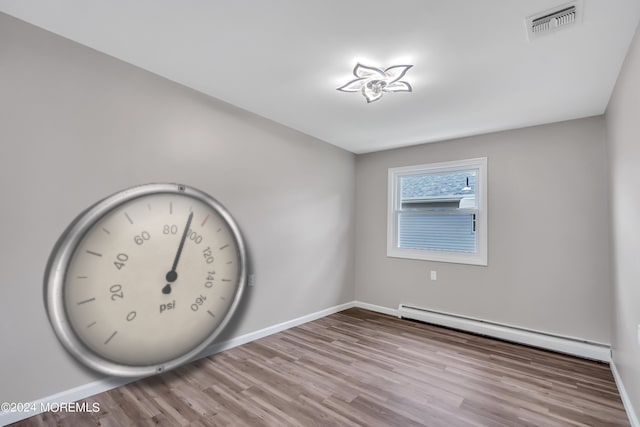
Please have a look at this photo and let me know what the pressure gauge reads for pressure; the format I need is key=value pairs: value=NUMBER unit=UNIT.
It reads value=90 unit=psi
